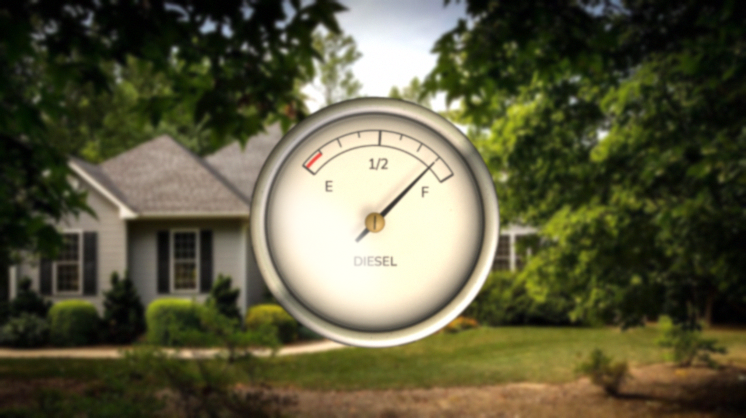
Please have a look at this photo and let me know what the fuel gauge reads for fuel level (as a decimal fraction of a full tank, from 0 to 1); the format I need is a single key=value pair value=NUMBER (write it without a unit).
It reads value=0.875
